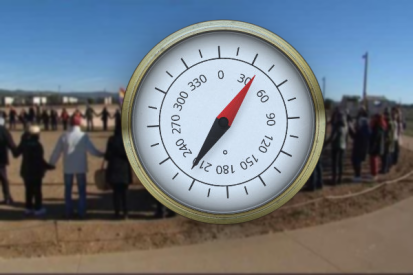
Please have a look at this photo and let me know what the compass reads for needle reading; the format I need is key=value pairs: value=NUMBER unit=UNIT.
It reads value=37.5 unit=°
